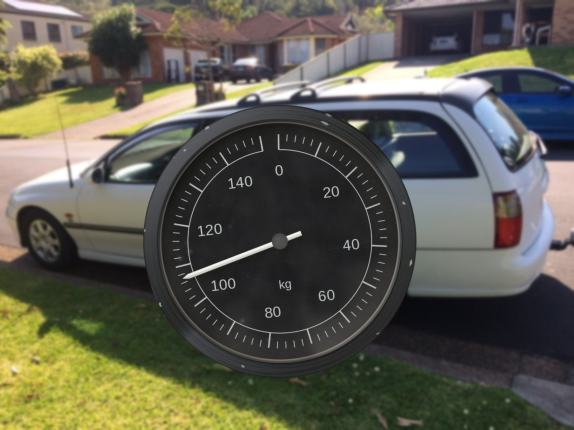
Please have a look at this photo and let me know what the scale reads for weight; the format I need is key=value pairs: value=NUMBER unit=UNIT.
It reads value=107 unit=kg
